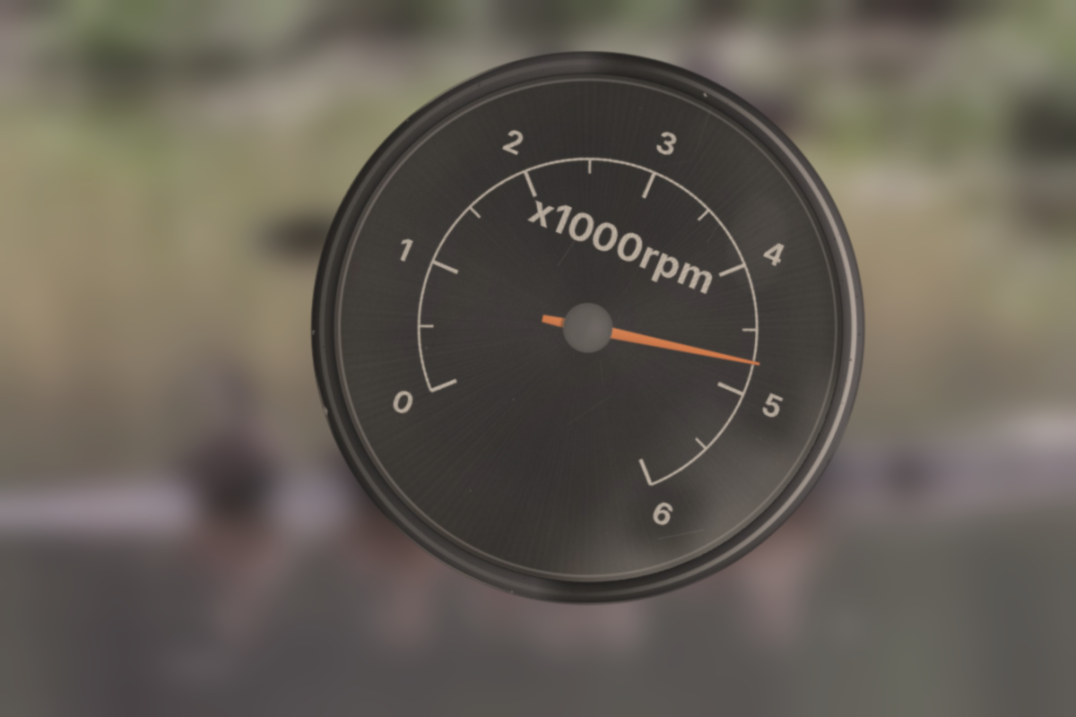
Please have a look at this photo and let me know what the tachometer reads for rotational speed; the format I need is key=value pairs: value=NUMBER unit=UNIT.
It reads value=4750 unit=rpm
